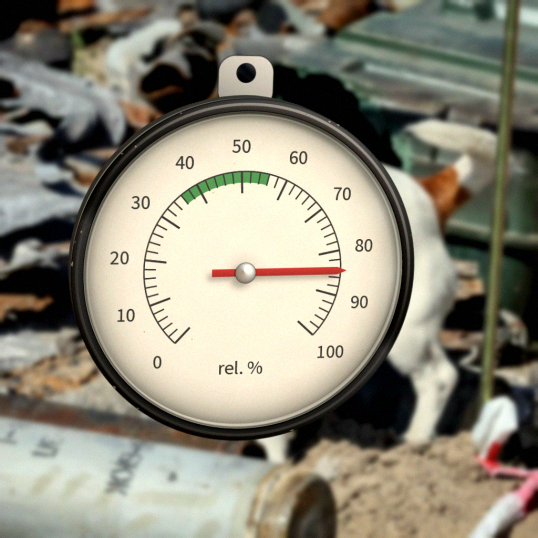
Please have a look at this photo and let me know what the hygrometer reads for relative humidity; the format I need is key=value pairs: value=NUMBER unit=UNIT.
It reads value=84 unit=%
